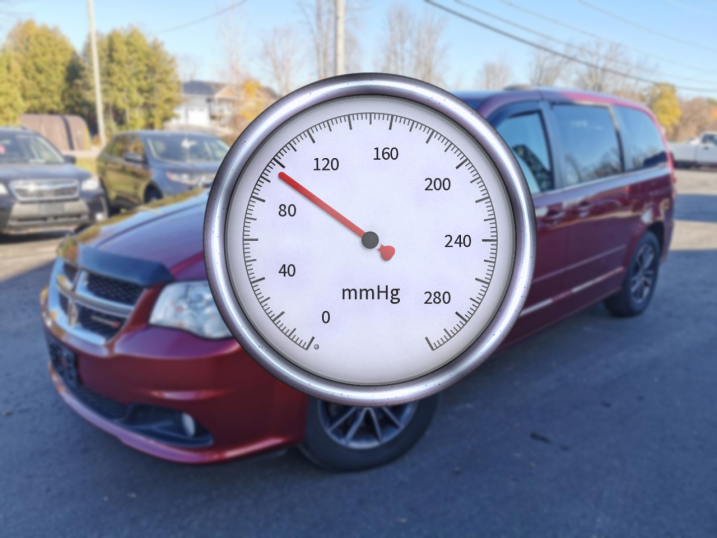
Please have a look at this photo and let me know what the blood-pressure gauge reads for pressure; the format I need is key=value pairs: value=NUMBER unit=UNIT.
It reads value=96 unit=mmHg
